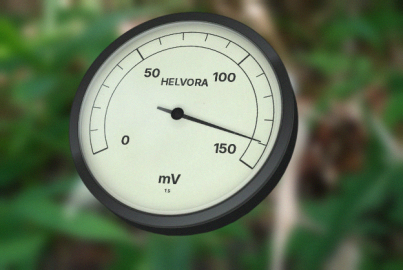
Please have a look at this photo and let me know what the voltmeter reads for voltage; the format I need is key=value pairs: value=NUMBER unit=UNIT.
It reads value=140 unit=mV
